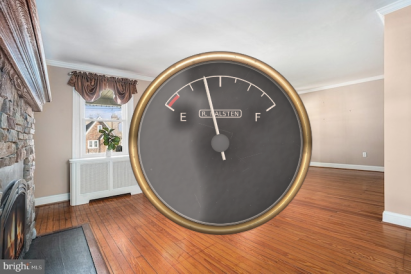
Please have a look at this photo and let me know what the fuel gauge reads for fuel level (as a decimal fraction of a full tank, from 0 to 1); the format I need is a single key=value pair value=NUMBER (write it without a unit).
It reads value=0.375
